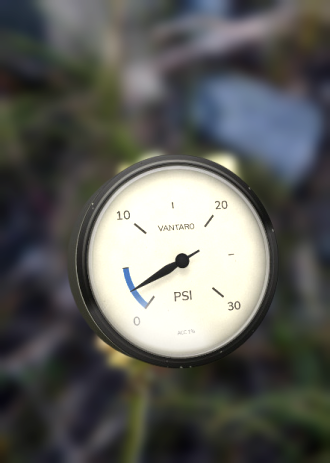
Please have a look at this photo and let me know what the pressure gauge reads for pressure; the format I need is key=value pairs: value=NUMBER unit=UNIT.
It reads value=2.5 unit=psi
